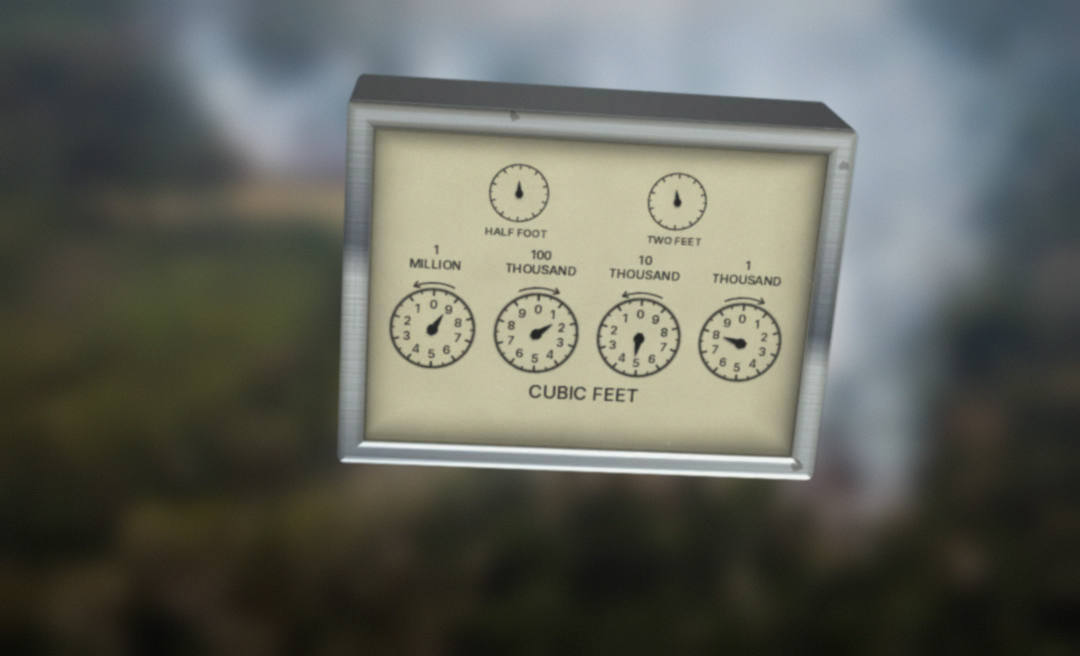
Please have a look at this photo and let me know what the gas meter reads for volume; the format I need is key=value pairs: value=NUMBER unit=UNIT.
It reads value=914800 unit=ft³
